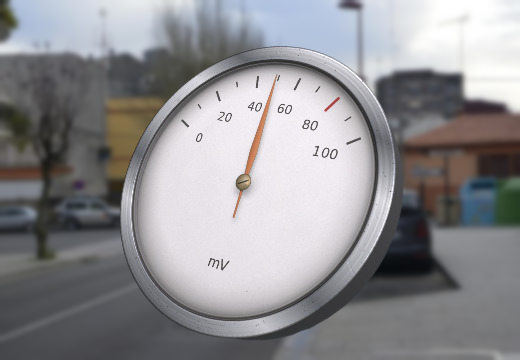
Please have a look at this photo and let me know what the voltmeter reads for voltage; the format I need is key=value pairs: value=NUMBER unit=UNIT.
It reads value=50 unit=mV
